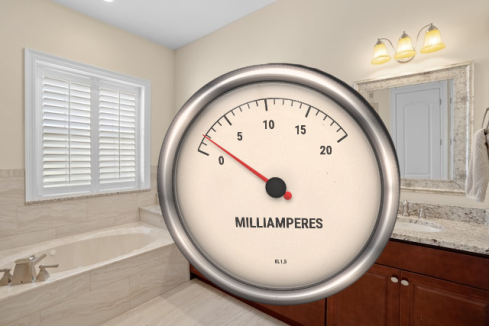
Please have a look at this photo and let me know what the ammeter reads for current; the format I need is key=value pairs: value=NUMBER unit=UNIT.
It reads value=2 unit=mA
